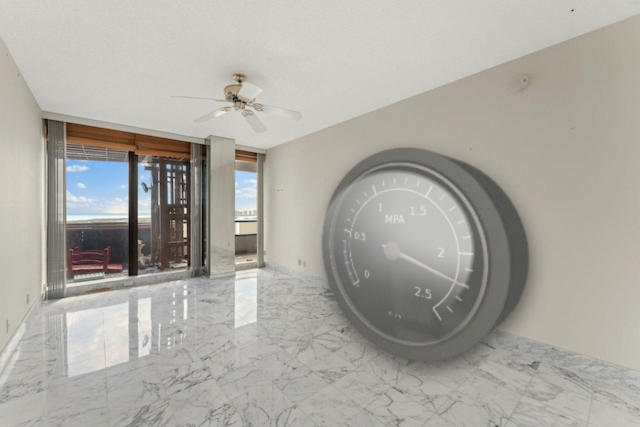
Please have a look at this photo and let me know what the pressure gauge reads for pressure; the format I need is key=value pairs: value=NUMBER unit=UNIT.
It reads value=2.2 unit=MPa
